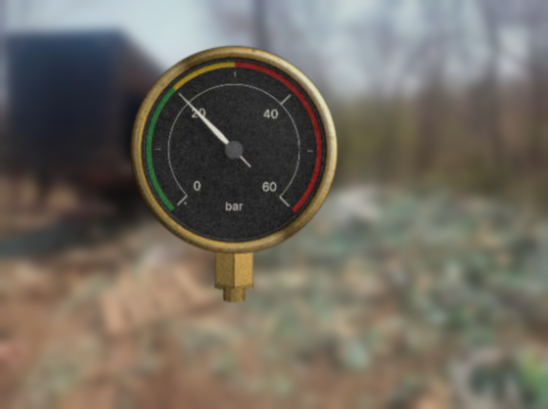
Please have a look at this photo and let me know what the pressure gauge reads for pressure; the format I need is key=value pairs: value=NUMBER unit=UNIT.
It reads value=20 unit=bar
